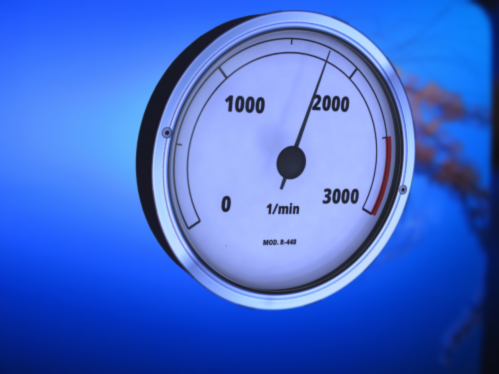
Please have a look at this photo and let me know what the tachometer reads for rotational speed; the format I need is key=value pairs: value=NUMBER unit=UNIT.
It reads value=1750 unit=rpm
